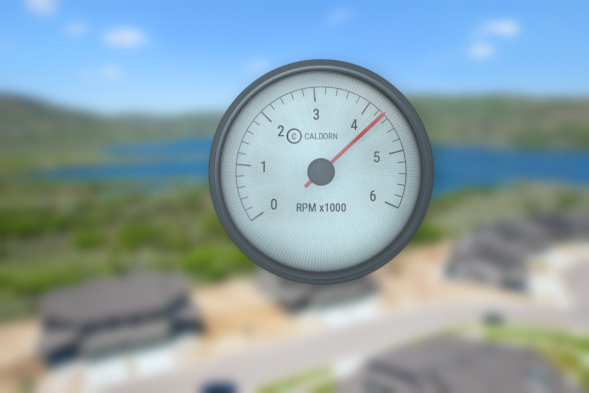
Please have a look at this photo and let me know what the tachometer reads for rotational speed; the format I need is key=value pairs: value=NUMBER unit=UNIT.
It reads value=4300 unit=rpm
